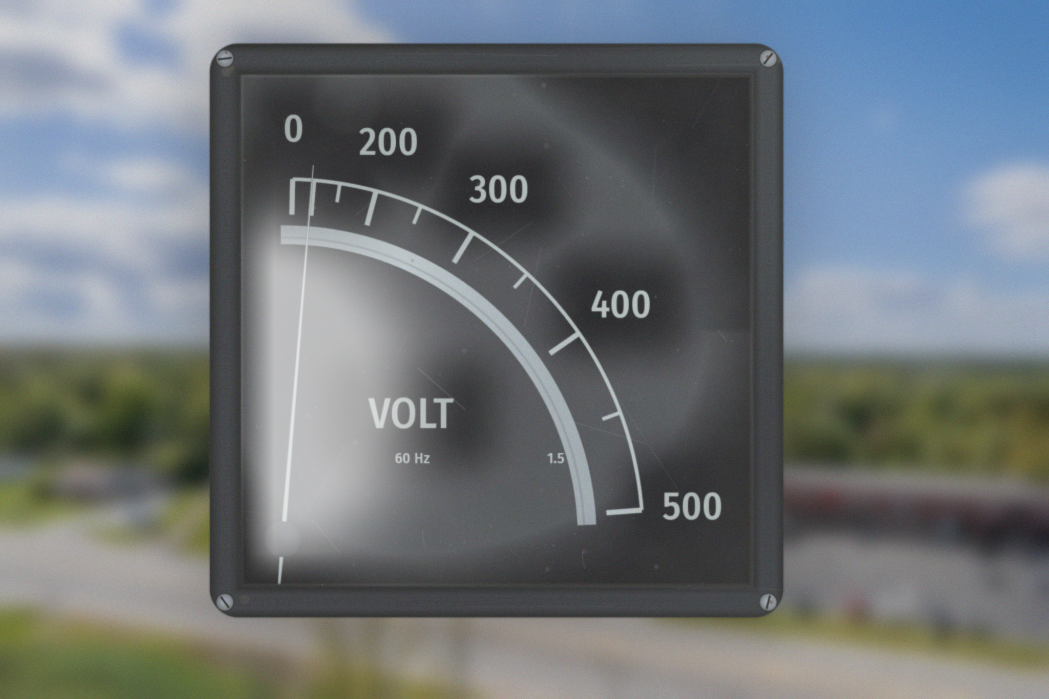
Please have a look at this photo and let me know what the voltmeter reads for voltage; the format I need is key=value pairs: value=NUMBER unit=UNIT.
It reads value=100 unit=V
